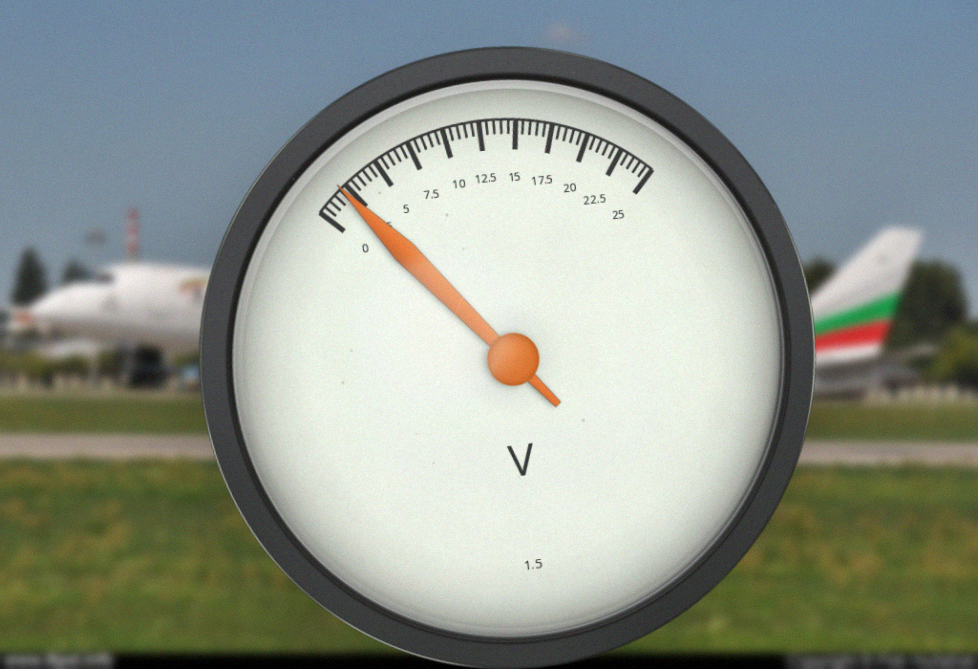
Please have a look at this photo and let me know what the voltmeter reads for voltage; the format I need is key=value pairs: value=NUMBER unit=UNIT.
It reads value=2 unit=V
